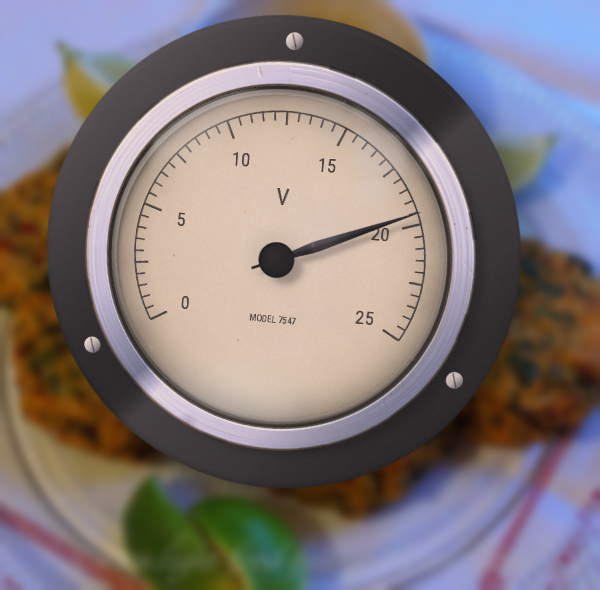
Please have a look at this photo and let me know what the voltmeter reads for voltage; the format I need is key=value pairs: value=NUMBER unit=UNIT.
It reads value=19.5 unit=V
